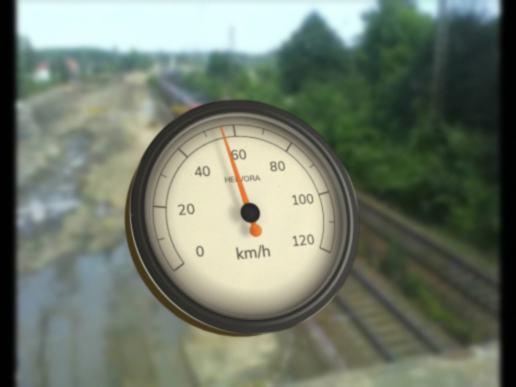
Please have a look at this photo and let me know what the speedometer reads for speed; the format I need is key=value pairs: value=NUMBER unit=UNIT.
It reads value=55 unit=km/h
